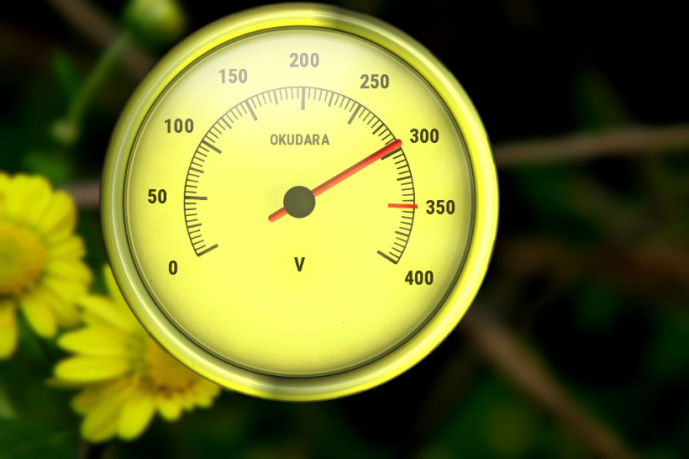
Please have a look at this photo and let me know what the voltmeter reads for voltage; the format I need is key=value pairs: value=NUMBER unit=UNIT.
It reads value=295 unit=V
